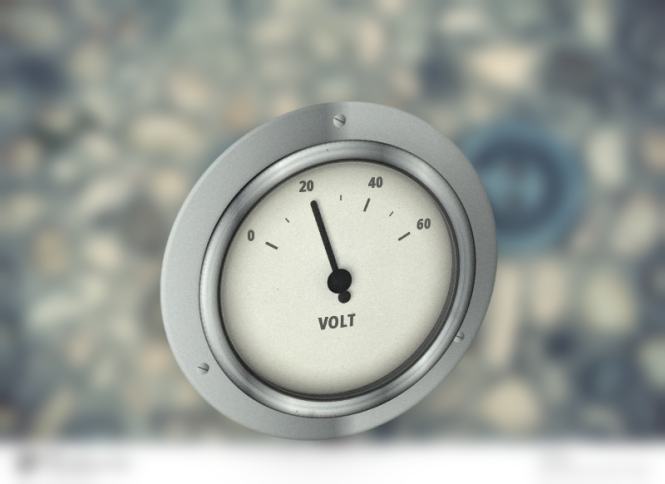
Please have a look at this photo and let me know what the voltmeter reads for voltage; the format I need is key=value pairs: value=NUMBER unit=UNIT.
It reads value=20 unit=V
